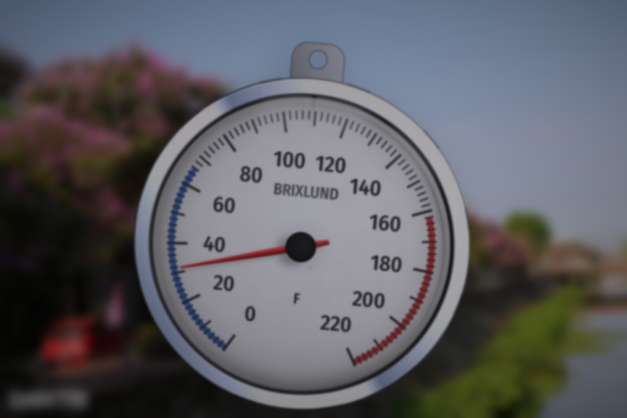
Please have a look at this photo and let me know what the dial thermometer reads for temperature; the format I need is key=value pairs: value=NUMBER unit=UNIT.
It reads value=32 unit=°F
